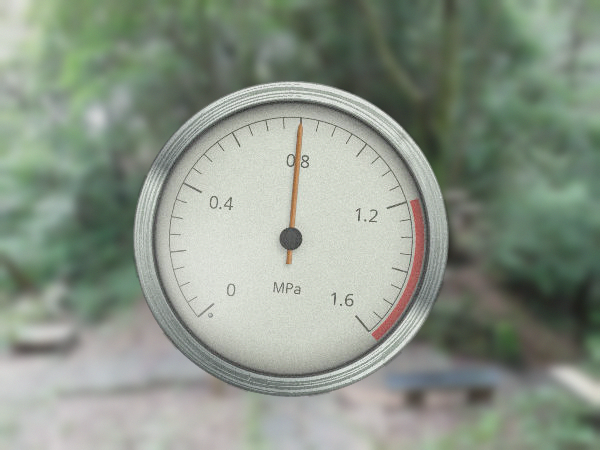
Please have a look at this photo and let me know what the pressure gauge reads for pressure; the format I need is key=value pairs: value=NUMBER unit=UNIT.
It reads value=0.8 unit=MPa
